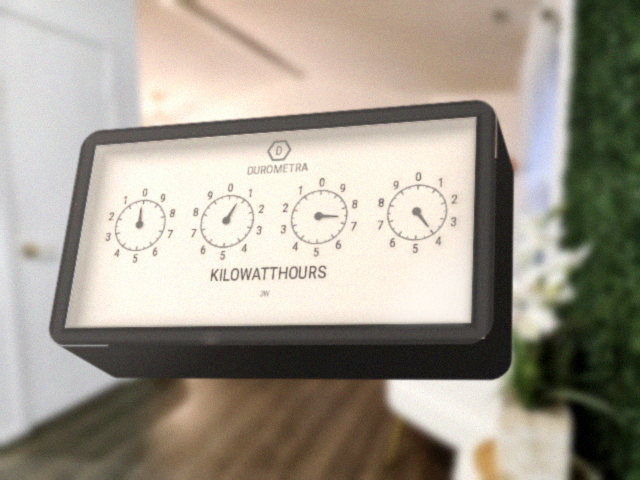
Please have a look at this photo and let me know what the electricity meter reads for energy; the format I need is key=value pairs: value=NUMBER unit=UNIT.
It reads value=74 unit=kWh
